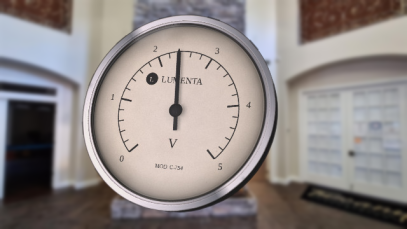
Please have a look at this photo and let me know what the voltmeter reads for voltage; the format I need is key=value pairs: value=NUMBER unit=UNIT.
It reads value=2.4 unit=V
